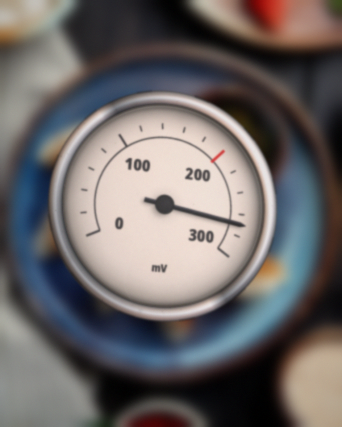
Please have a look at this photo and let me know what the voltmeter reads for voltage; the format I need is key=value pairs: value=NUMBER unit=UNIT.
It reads value=270 unit=mV
